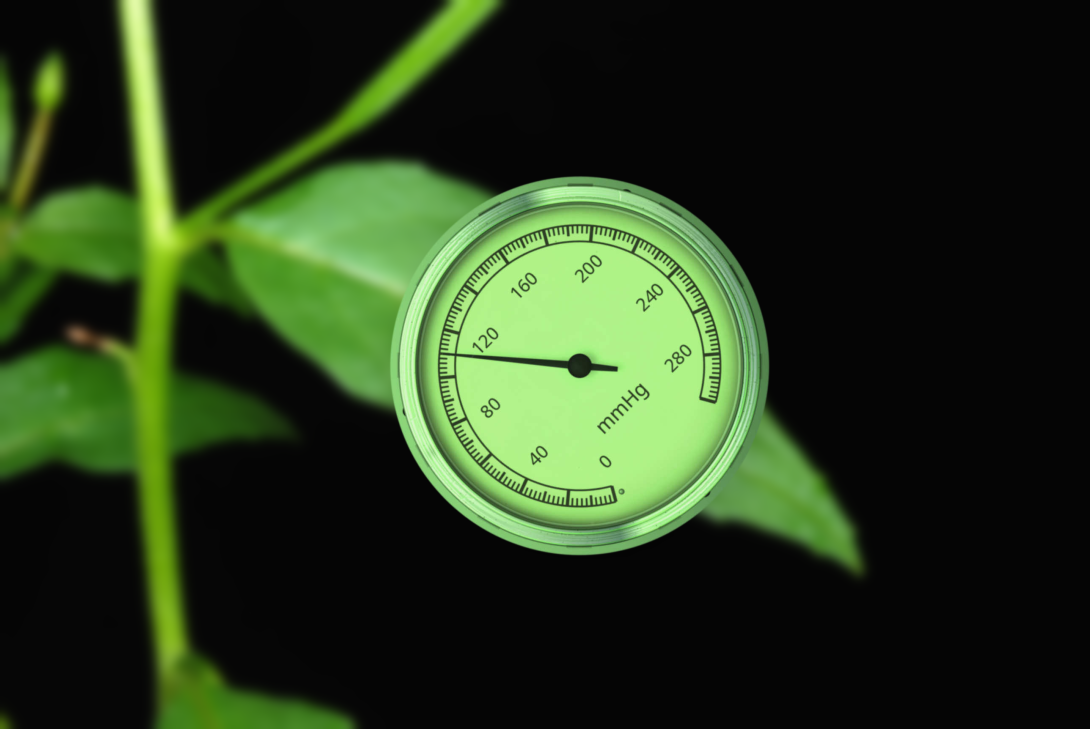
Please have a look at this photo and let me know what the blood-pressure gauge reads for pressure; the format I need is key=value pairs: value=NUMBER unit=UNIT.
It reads value=110 unit=mmHg
